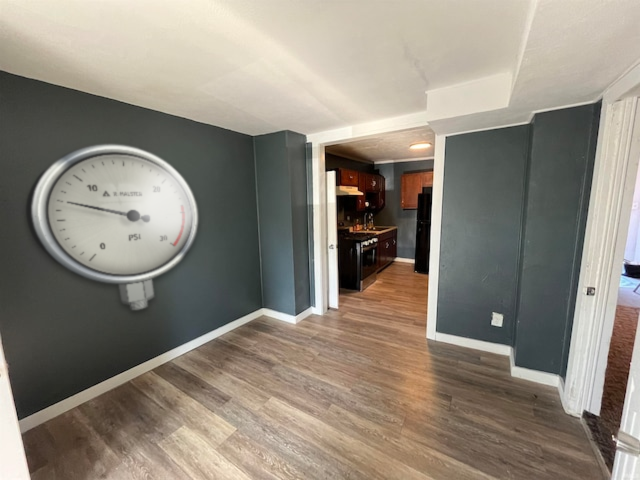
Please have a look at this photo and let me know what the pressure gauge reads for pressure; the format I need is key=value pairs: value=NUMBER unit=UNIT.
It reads value=7 unit=psi
